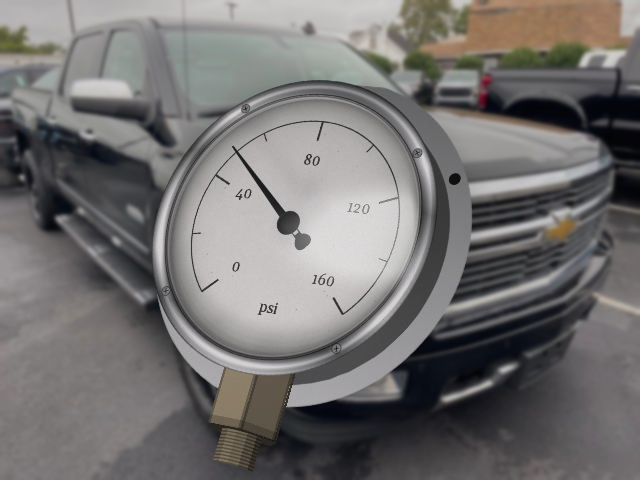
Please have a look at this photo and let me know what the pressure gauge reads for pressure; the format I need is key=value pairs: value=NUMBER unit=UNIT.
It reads value=50 unit=psi
